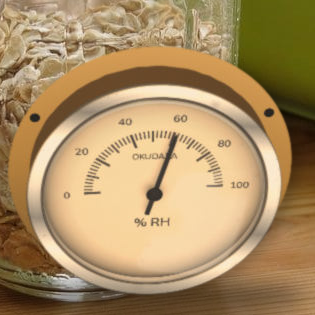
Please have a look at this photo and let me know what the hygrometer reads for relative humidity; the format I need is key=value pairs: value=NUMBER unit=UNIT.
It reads value=60 unit=%
